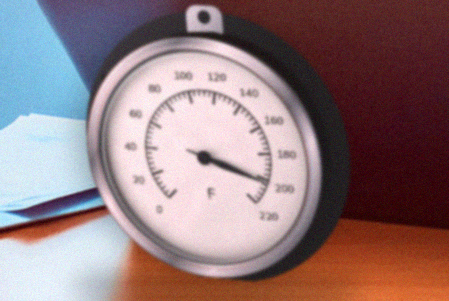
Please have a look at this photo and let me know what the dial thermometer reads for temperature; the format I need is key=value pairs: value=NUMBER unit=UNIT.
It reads value=200 unit=°F
